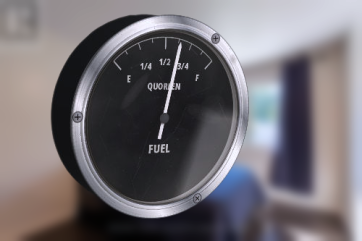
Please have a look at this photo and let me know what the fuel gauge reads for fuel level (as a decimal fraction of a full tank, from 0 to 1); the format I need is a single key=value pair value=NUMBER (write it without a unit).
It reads value=0.625
